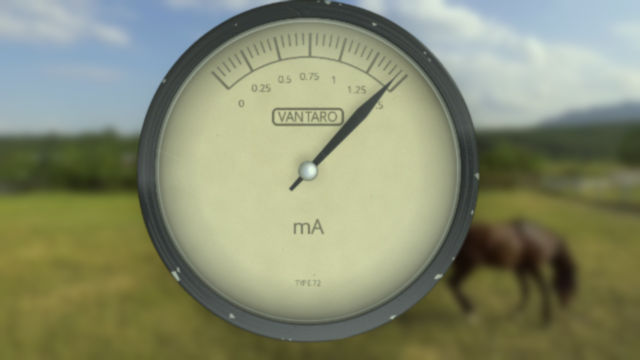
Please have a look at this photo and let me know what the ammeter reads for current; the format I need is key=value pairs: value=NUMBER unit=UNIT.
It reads value=1.45 unit=mA
